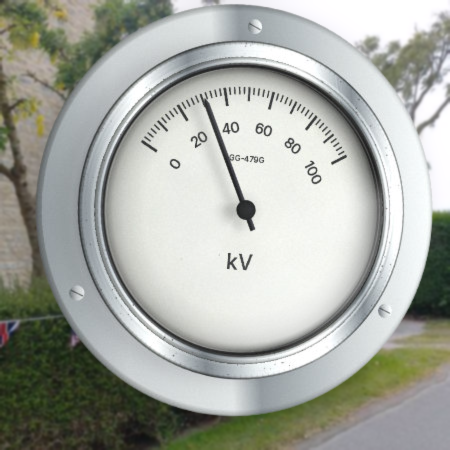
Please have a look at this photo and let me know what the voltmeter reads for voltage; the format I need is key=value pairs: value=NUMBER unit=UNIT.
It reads value=30 unit=kV
